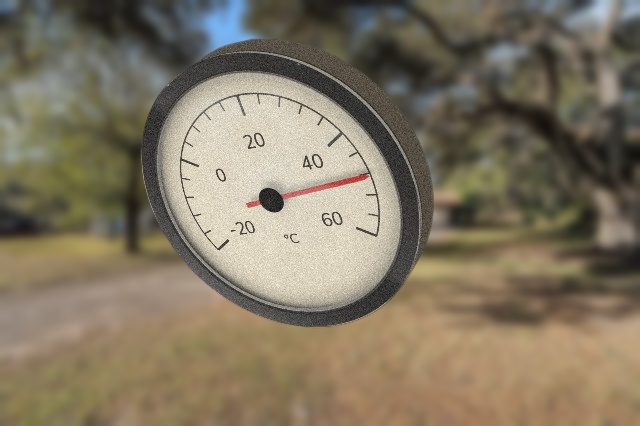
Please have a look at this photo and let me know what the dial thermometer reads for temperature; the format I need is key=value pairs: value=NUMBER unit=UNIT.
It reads value=48 unit=°C
